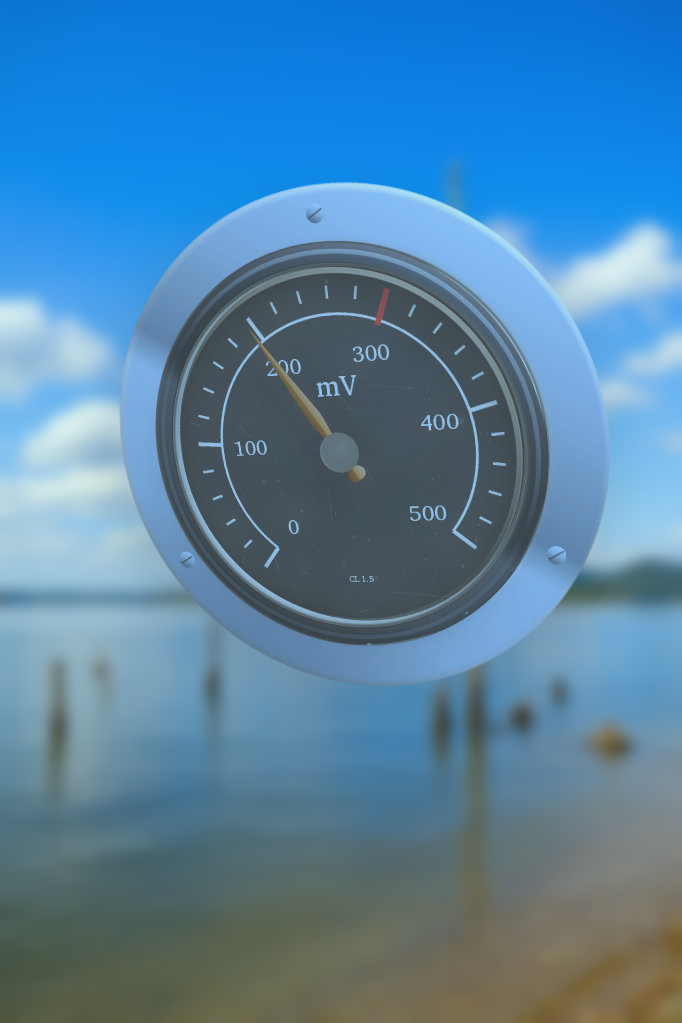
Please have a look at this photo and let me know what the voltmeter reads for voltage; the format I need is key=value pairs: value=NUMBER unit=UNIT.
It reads value=200 unit=mV
